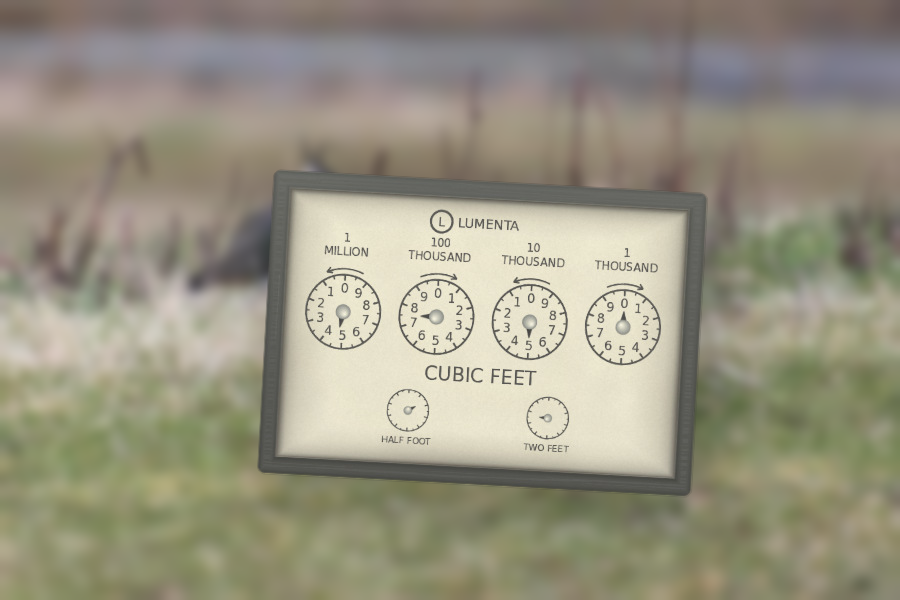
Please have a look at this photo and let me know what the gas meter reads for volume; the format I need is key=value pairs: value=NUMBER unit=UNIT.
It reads value=475000 unit=ft³
